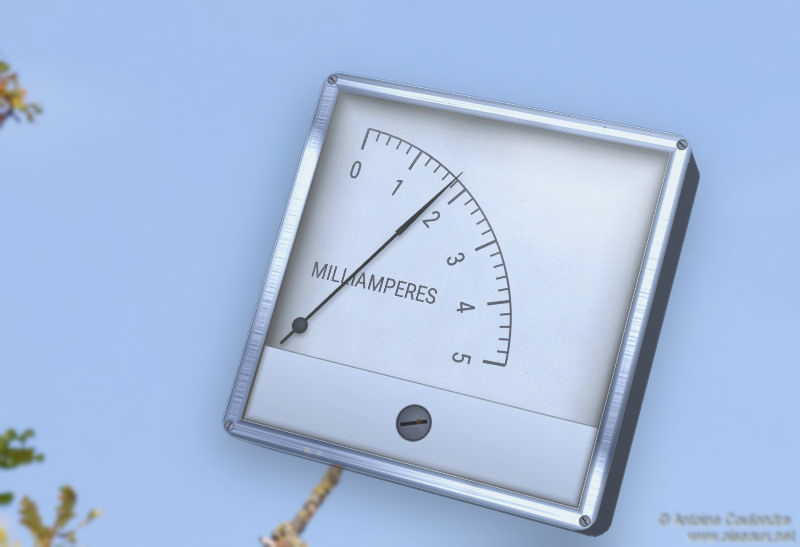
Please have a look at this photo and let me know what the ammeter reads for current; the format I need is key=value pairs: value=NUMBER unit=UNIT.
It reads value=1.8 unit=mA
